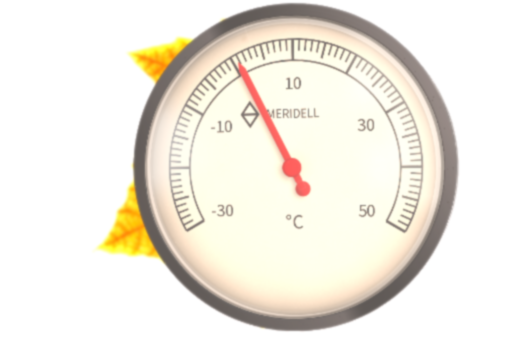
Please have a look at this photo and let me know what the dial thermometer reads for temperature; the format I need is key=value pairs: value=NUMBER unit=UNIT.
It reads value=1 unit=°C
